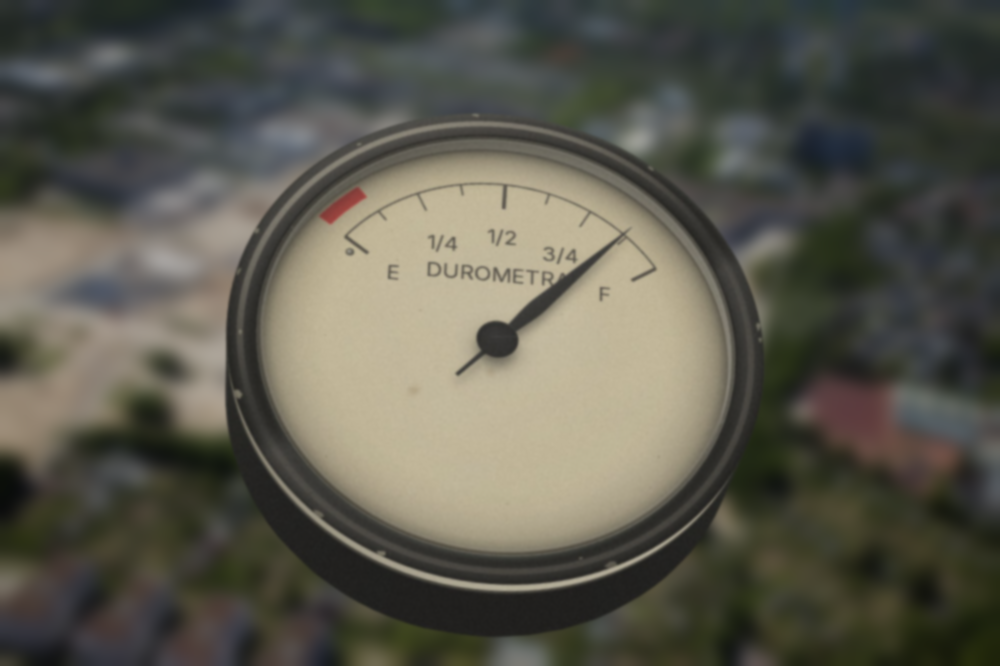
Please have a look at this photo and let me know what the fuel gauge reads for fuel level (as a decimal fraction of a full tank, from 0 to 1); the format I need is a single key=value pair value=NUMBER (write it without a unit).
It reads value=0.875
